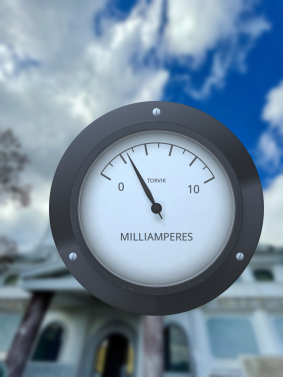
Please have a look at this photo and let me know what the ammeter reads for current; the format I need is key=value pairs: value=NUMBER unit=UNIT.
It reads value=2.5 unit=mA
